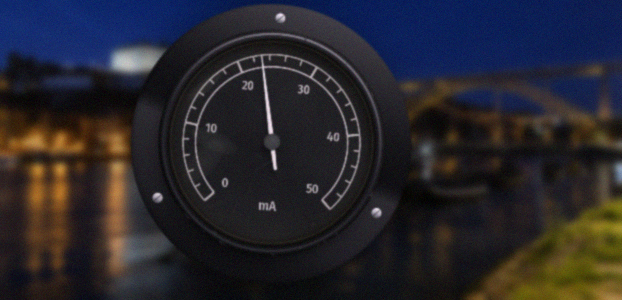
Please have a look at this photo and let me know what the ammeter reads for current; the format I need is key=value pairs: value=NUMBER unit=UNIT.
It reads value=23 unit=mA
